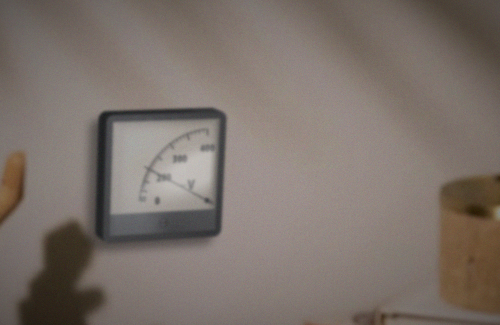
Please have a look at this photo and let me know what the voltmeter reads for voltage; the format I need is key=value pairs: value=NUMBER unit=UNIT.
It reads value=200 unit=V
